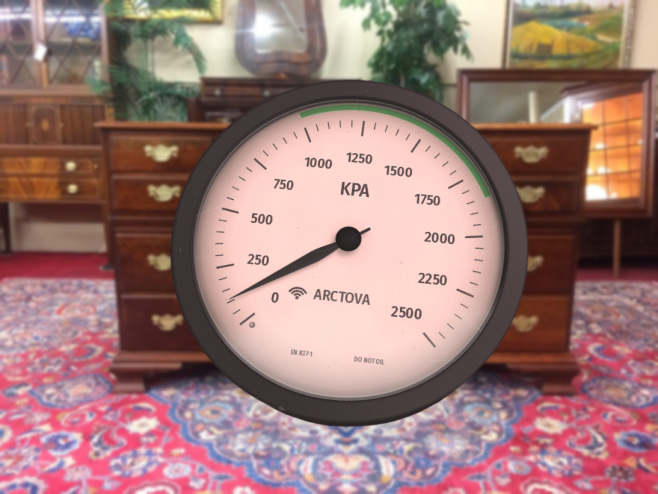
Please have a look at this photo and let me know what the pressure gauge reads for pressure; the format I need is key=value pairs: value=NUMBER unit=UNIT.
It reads value=100 unit=kPa
